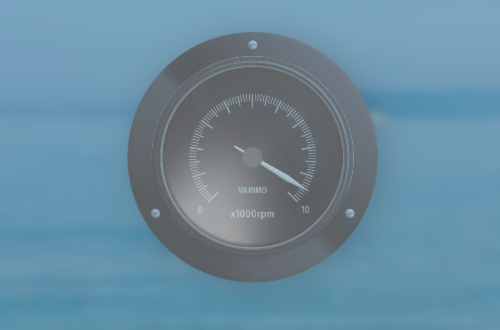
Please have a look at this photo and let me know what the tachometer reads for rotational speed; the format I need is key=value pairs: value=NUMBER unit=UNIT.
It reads value=9500 unit=rpm
